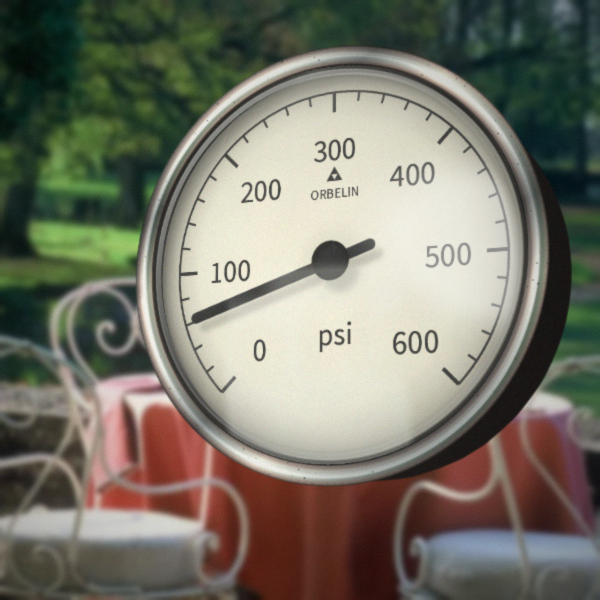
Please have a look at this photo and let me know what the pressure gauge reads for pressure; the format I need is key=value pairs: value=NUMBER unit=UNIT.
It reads value=60 unit=psi
